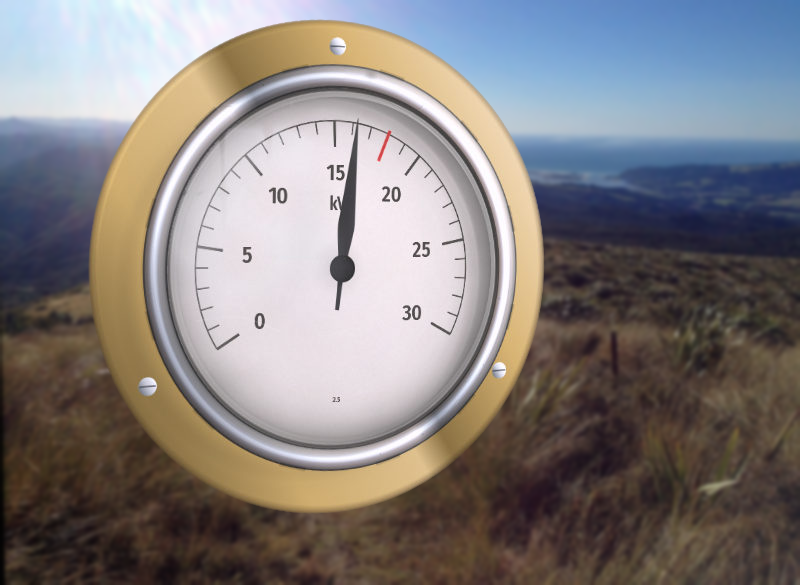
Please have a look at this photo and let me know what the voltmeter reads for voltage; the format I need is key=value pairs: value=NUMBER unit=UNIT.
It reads value=16 unit=kV
